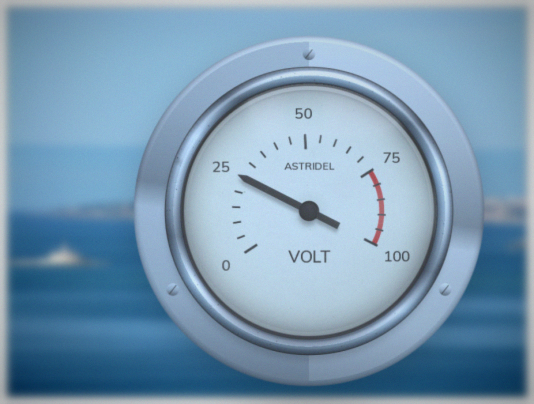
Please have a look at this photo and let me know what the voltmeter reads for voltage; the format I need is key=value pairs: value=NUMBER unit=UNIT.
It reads value=25 unit=V
